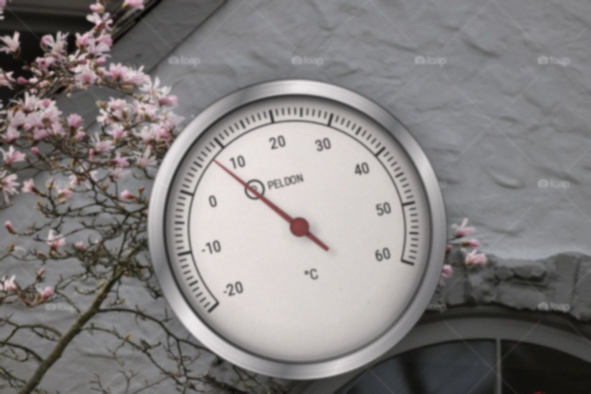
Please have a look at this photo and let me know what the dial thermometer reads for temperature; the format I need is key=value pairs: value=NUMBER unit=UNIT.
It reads value=7 unit=°C
